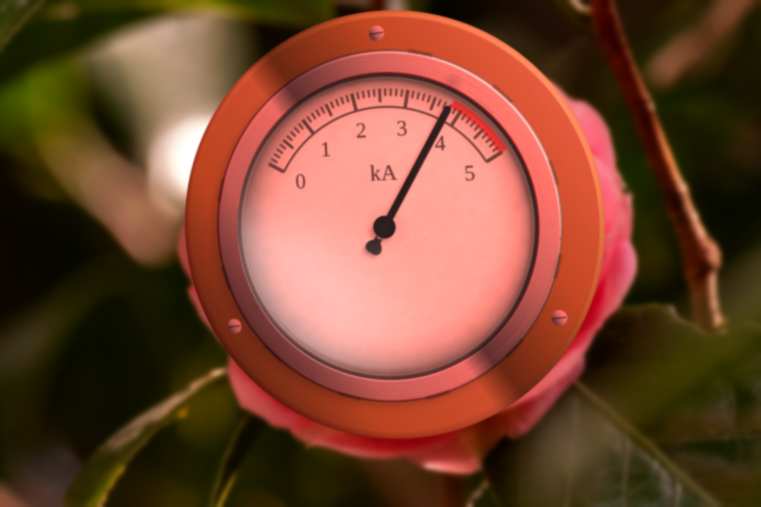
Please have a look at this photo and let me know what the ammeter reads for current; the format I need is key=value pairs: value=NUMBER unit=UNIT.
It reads value=3.8 unit=kA
